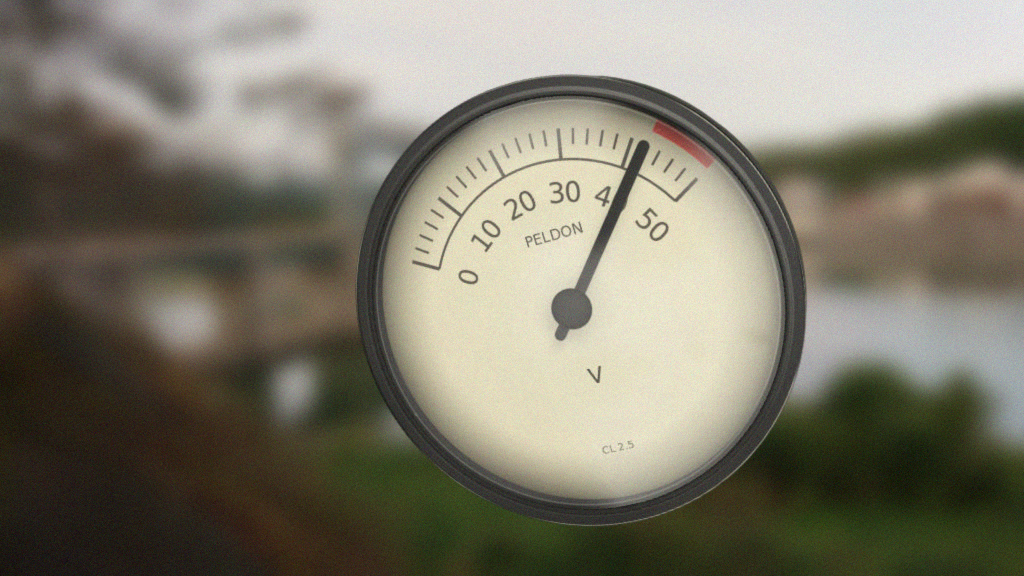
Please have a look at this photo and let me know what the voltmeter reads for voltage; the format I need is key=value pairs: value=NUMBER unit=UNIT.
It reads value=42 unit=V
